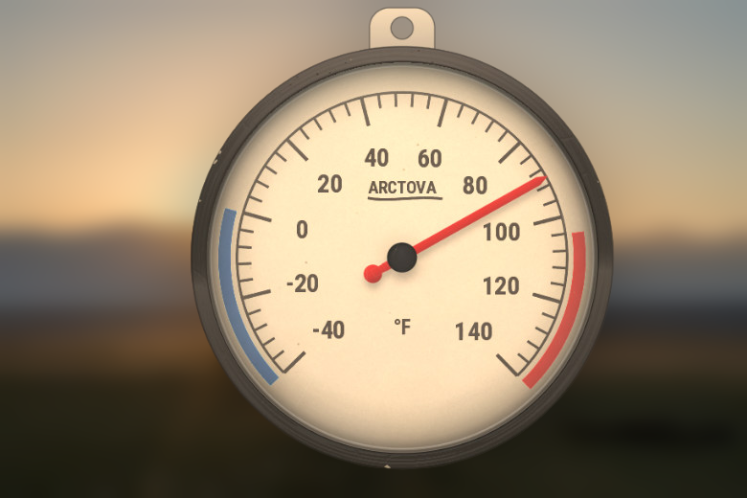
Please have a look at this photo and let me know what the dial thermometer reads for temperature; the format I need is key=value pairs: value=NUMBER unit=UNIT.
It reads value=90 unit=°F
